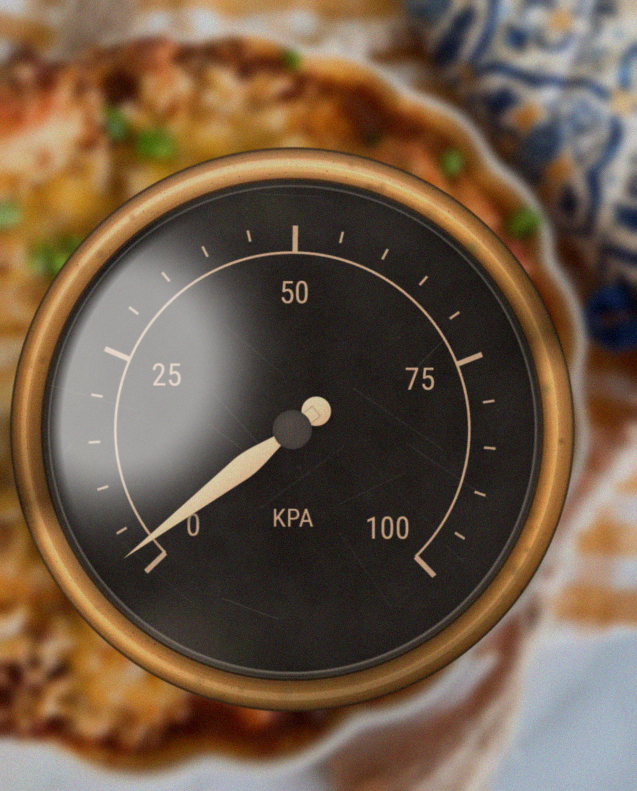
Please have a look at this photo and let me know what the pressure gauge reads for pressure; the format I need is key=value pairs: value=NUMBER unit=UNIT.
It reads value=2.5 unit=kPa
